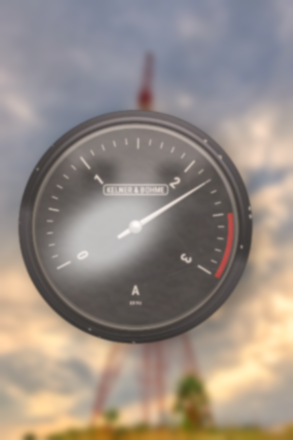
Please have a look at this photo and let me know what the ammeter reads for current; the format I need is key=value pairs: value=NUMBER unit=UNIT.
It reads value=2.2 unit=A
